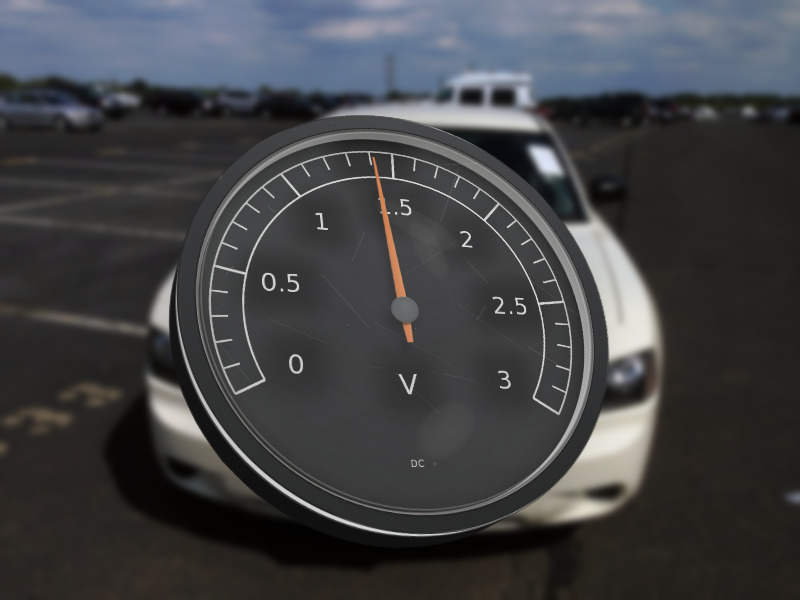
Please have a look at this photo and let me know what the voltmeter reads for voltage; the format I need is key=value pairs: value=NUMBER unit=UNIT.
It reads value=1.4 unit=V
